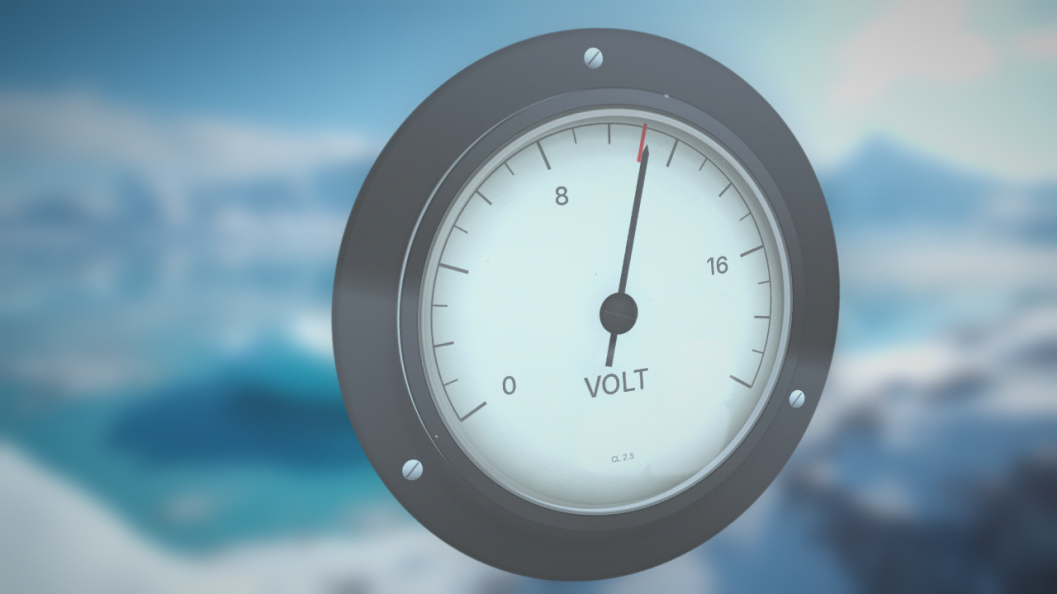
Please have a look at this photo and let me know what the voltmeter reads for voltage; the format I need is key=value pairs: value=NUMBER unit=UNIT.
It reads value=11 unit=V
